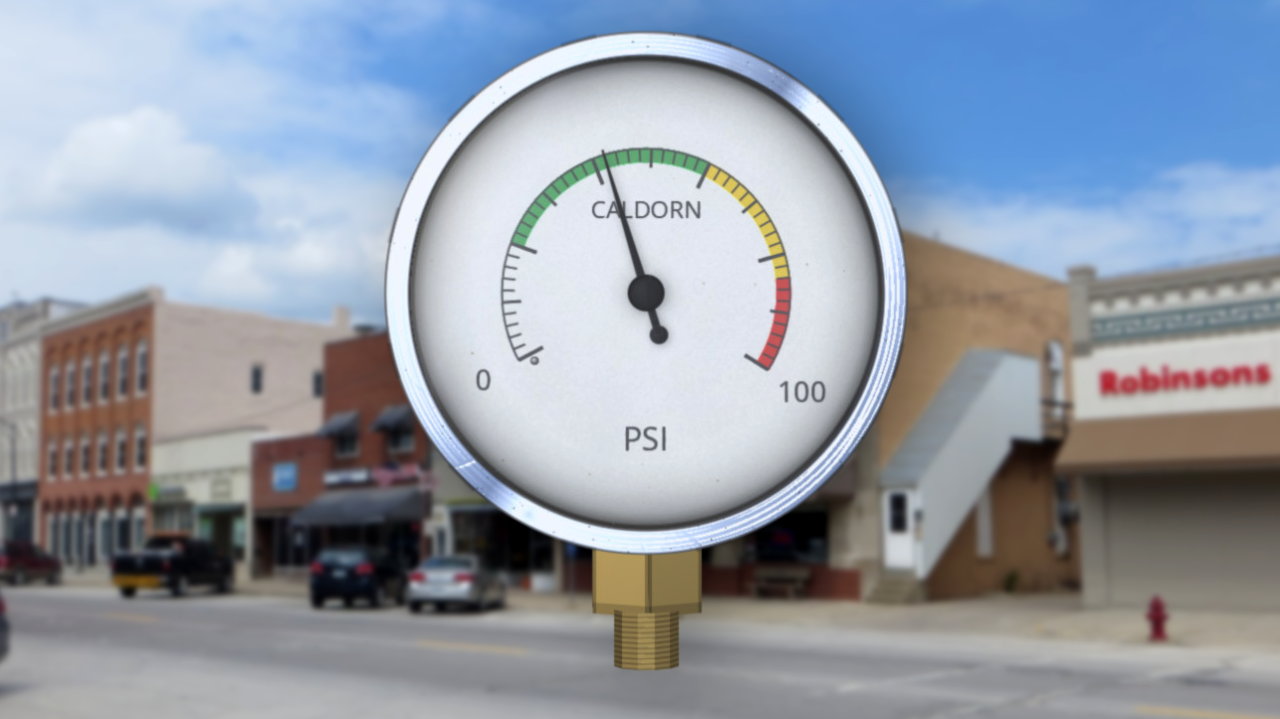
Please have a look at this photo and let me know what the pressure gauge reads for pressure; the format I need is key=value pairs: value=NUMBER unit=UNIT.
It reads value=42 unit=psi
